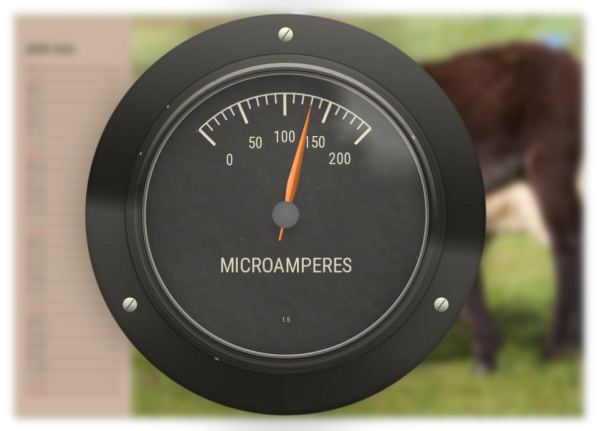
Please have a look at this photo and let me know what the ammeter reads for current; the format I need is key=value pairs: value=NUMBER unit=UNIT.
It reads value=130 unit=µA
